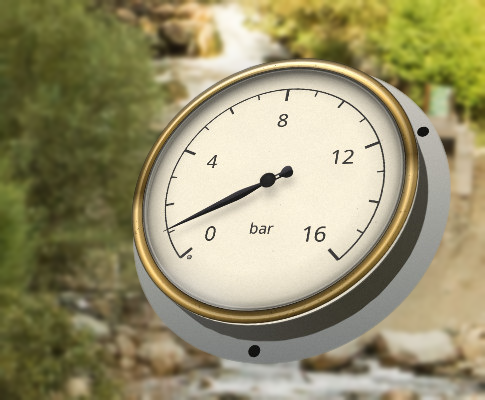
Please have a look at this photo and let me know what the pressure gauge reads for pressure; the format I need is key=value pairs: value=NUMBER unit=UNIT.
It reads value=1 unit=bar
